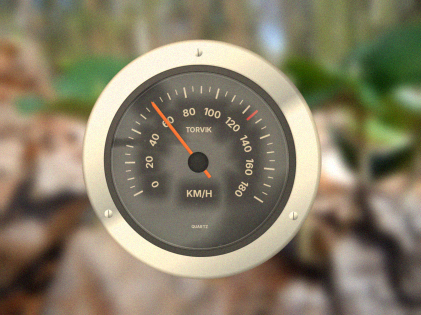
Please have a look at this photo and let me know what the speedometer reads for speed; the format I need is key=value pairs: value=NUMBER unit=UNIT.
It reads value=60 unit=km/h
